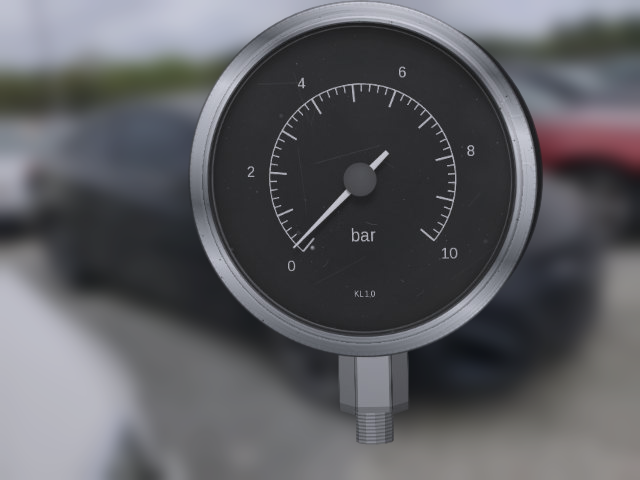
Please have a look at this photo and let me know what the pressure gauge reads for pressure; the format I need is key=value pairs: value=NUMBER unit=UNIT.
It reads value=0.2 unit=bar
